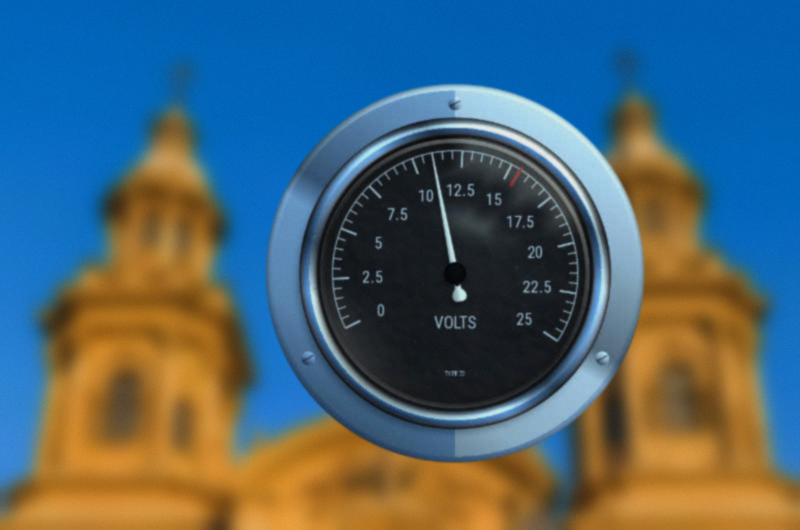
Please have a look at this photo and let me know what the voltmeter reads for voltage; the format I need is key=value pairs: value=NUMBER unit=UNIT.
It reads value=11 unit=V
